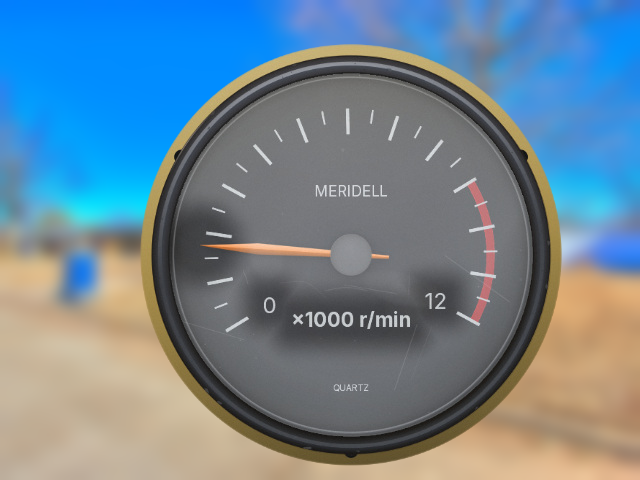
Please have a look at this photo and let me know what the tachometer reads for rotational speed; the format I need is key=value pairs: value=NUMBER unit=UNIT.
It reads value=1750 unit=rpm
